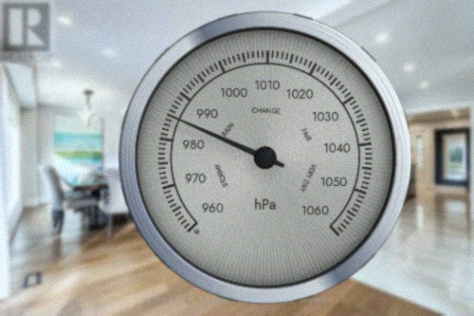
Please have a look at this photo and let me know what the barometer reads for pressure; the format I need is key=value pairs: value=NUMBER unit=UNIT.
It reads value=985 unit=hPa
